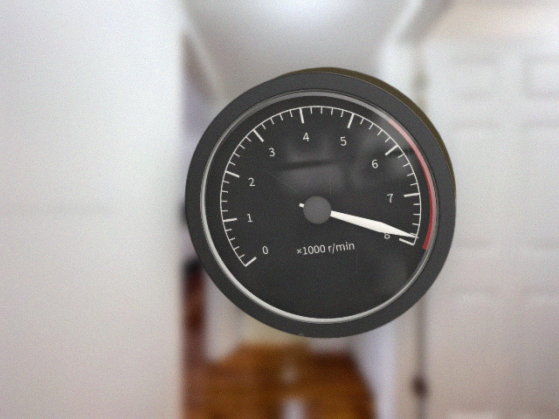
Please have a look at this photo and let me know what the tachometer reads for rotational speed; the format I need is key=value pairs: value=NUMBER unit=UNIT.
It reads value=7800 unit=rpm
